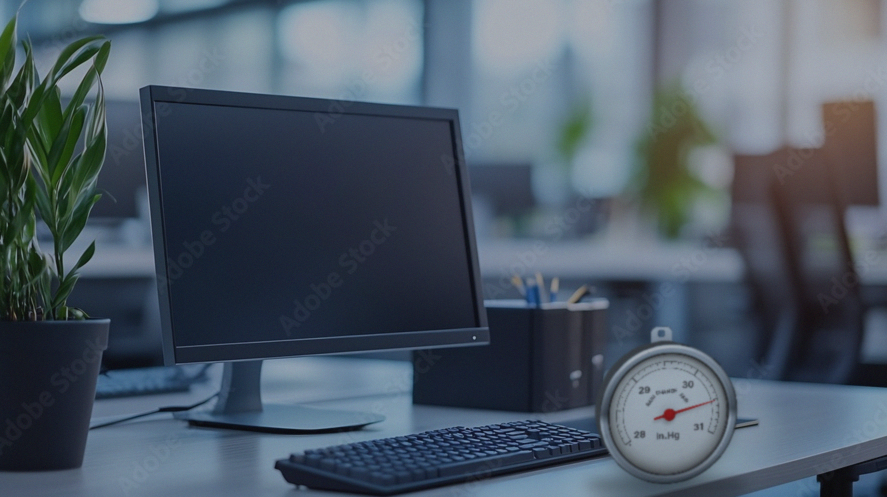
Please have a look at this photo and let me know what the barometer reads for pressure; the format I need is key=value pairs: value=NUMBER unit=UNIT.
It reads value=30.5 unit=inHg
